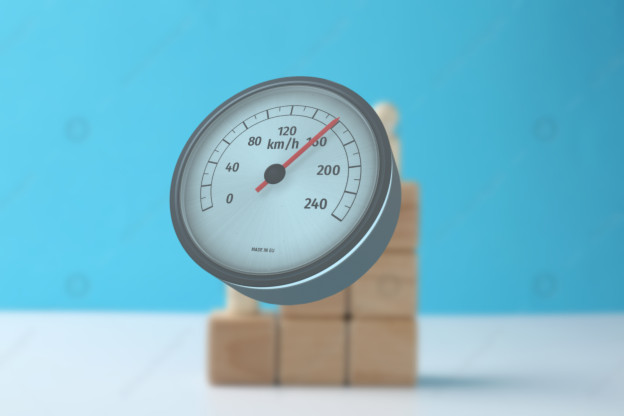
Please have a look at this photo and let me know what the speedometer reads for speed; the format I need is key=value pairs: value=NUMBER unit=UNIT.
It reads value=160 unit=km/h
